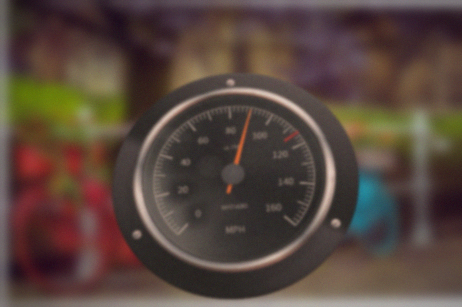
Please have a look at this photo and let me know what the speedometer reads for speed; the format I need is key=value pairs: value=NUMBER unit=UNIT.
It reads value=90 unit=mph
